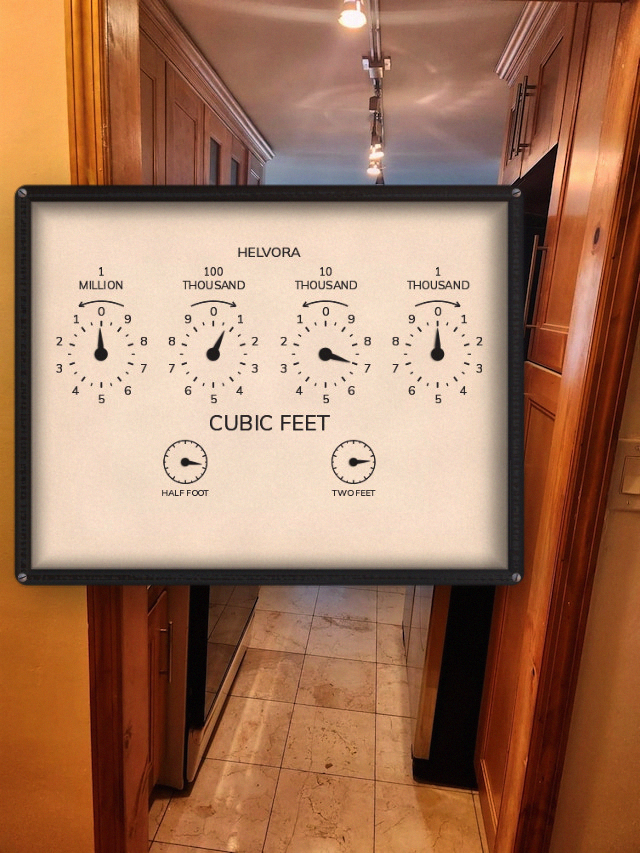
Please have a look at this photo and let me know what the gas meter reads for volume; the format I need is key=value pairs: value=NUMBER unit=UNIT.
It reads value=7000 unit=ft³
